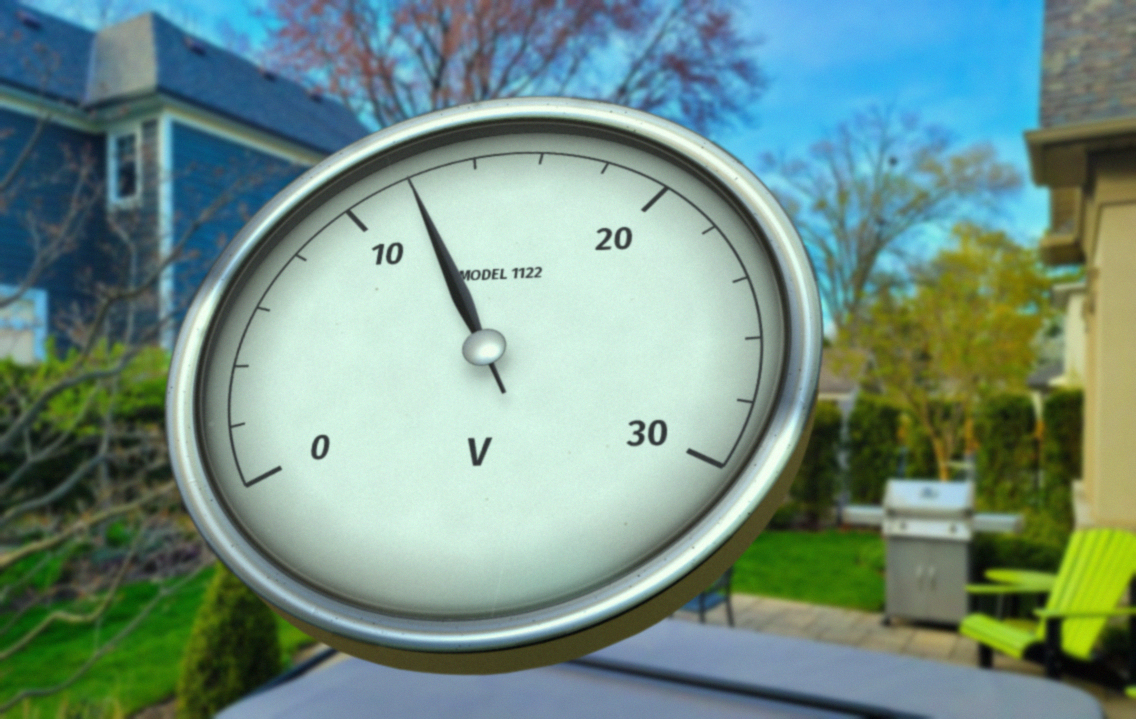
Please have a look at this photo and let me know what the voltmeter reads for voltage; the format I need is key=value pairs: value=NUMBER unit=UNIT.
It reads value=12 unit=V
